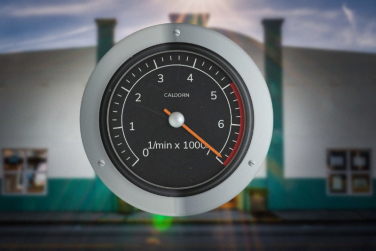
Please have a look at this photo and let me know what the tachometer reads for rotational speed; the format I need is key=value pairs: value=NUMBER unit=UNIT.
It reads value=6900 unit=rpm
